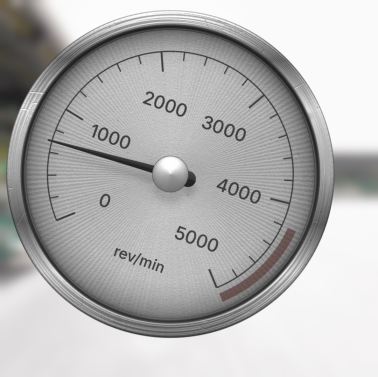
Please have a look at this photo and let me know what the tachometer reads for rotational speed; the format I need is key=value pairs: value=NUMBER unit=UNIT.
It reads value=700 unit=rpm
